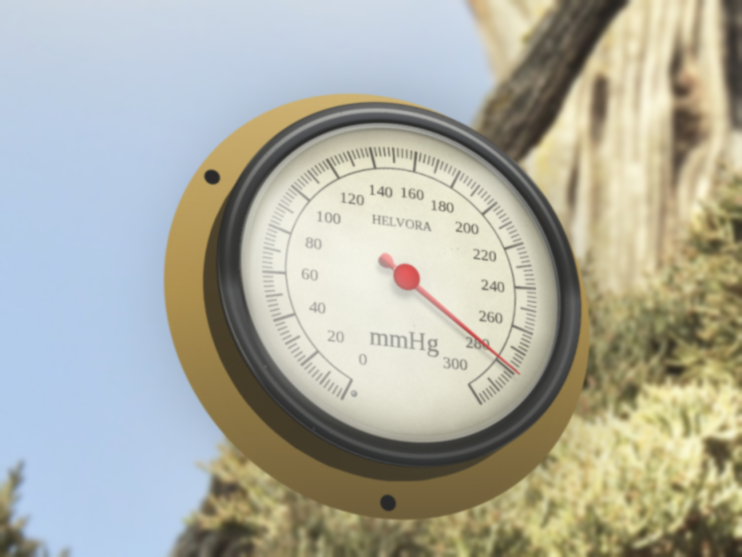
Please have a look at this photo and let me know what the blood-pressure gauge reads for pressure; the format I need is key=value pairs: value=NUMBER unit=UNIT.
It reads value=280 unit=mmHg
